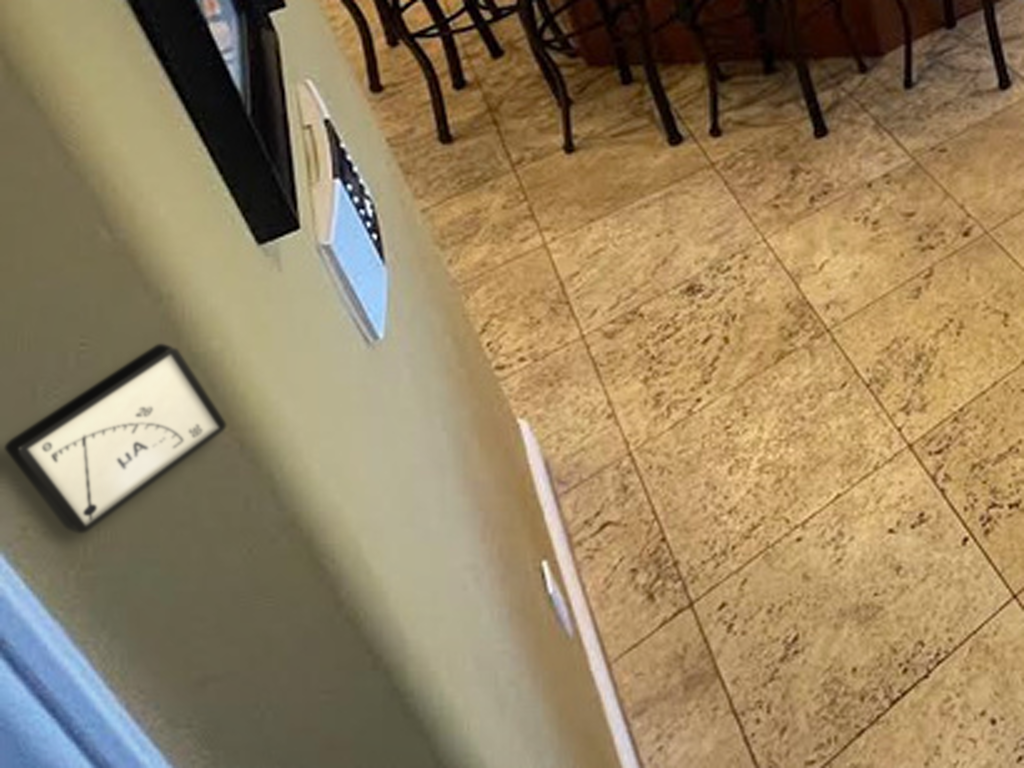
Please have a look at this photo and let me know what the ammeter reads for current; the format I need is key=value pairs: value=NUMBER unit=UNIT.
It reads value=10 unit=µA
